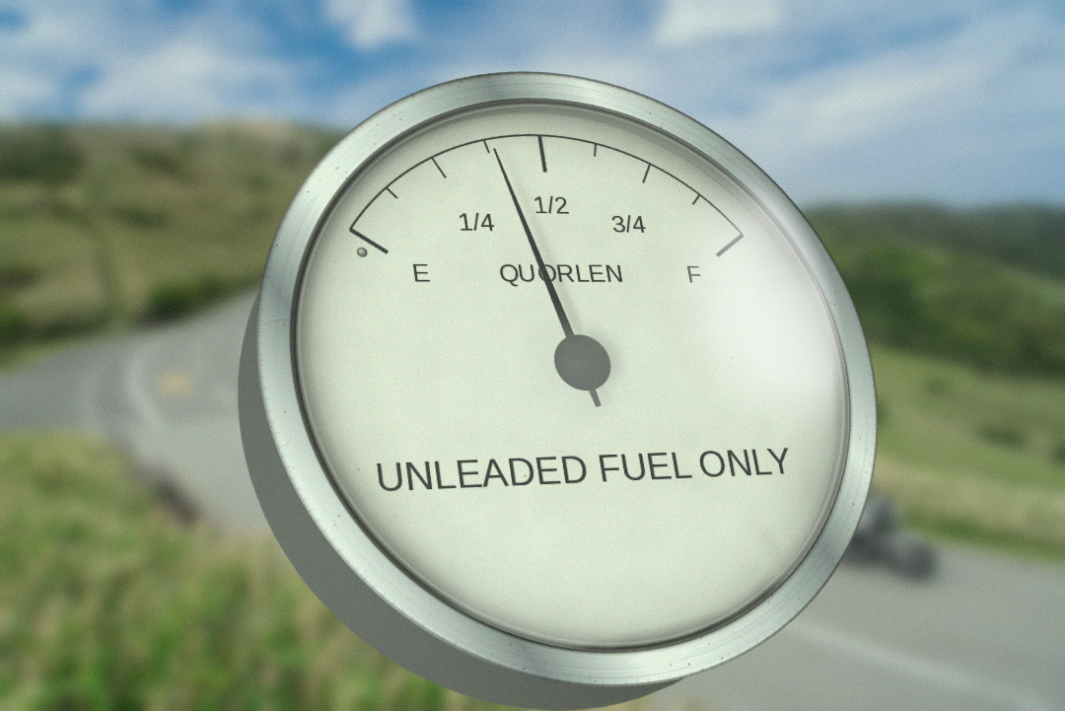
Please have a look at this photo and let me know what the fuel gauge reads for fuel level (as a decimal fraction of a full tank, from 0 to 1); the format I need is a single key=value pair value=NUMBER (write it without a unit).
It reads value=0.375
